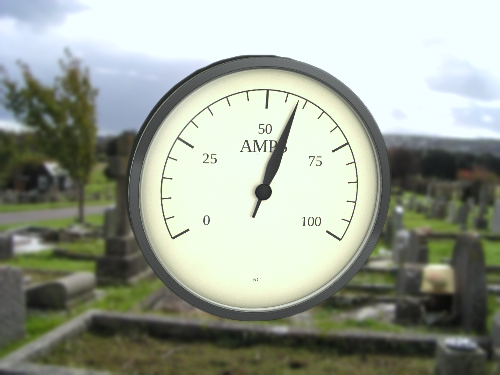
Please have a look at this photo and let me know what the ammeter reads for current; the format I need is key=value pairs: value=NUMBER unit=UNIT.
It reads value=57.5 unit=A
